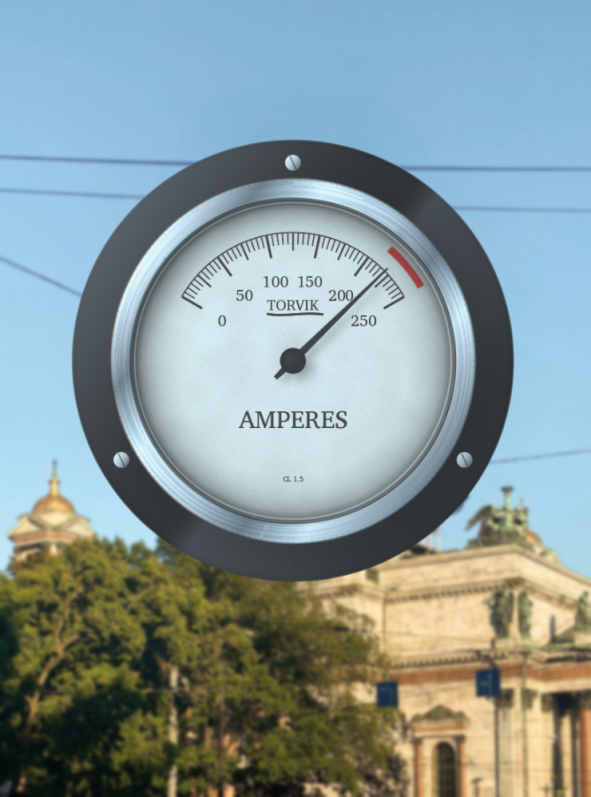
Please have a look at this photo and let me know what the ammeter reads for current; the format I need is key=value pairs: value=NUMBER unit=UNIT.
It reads value=220 unit=A
